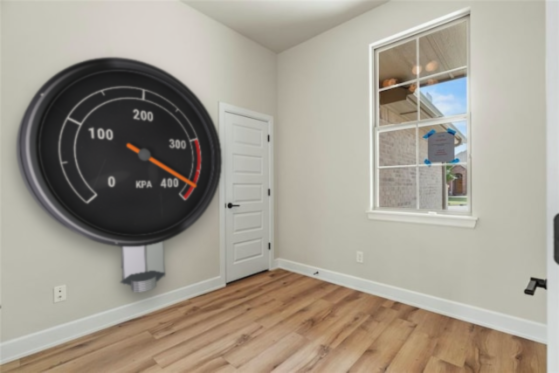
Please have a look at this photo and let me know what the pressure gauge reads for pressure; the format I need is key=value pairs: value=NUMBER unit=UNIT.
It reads value=375 unit=kPa
